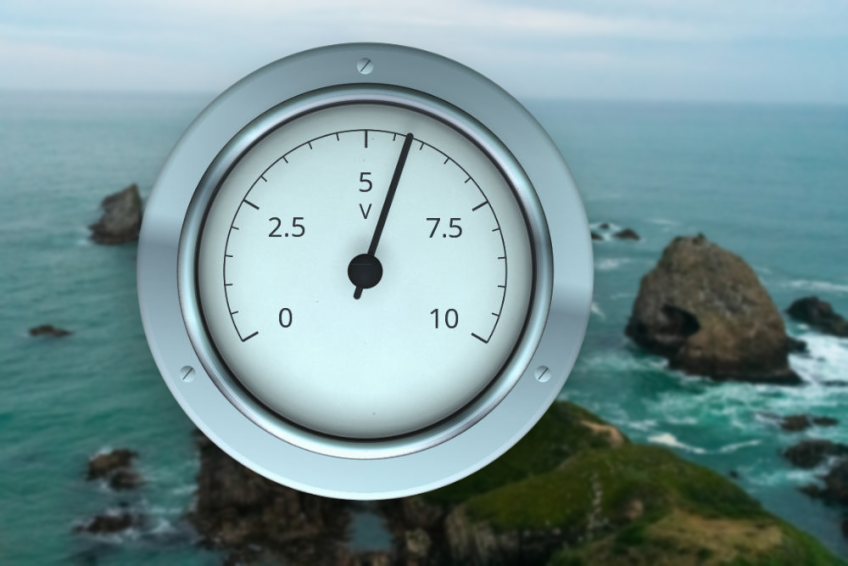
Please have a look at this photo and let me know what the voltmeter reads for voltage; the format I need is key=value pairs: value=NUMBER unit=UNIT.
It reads value=5.75 unit=V
